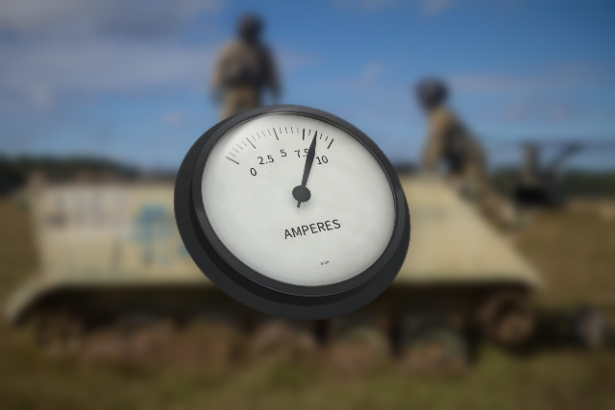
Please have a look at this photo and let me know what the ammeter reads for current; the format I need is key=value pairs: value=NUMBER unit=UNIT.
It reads value=8.5 unit=A
